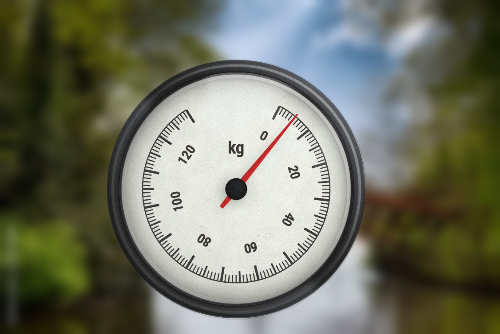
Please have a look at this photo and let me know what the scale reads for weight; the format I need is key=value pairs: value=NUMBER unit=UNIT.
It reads value=5 unit=kg
